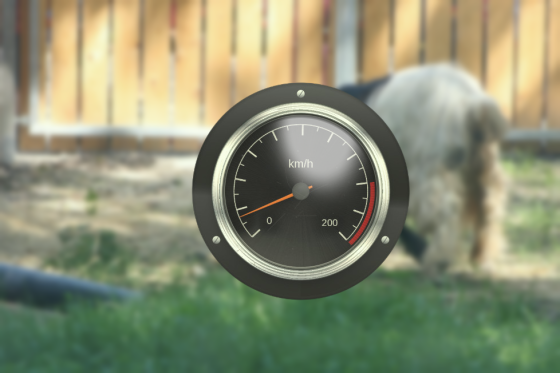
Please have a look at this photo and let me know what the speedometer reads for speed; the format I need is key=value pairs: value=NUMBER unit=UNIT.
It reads value=15 unit=km/h
